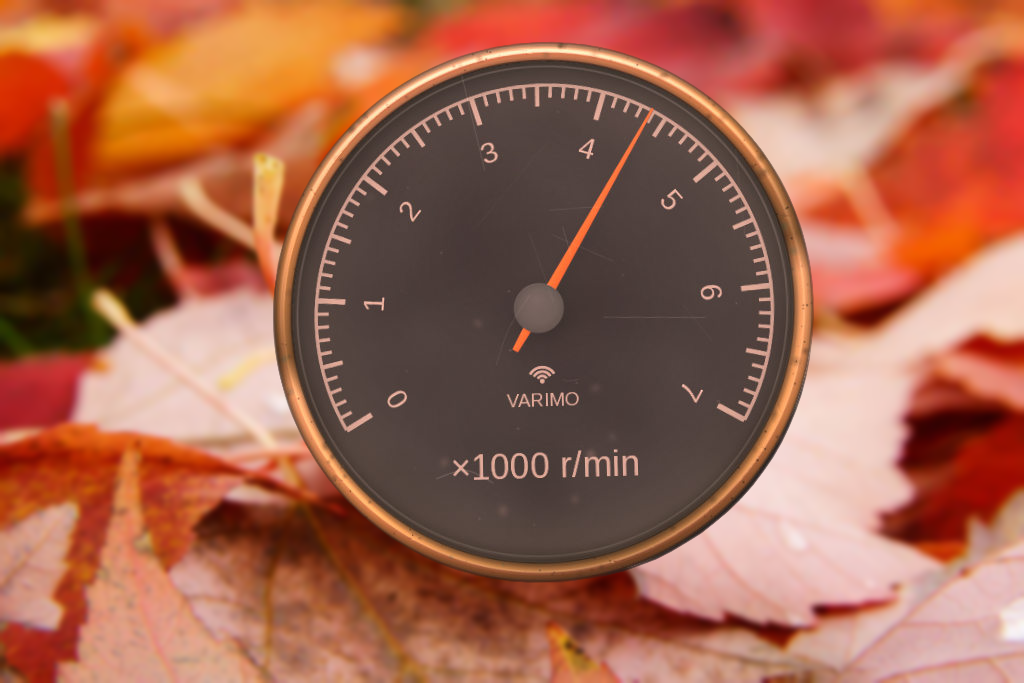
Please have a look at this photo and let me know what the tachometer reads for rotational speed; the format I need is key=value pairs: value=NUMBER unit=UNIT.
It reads value=4400 unit=rpm
